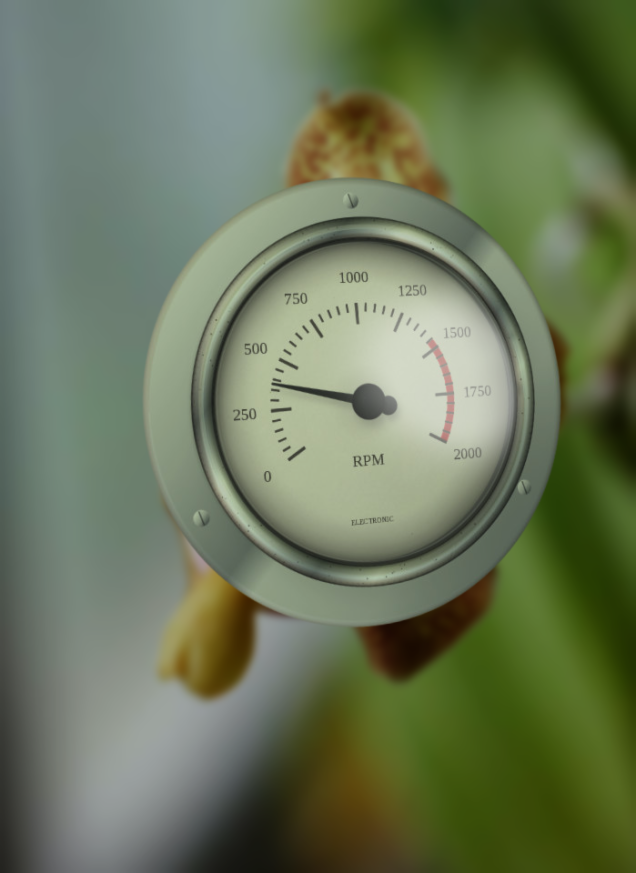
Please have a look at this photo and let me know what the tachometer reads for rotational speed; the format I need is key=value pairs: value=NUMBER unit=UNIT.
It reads value=375 unit=rpm
